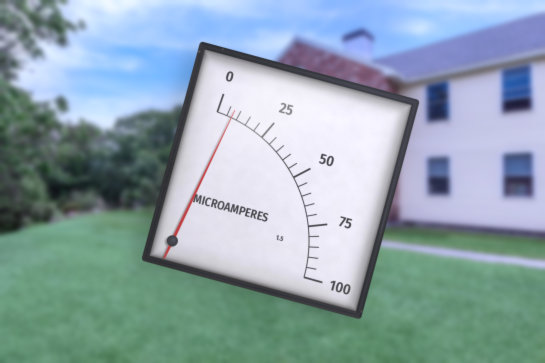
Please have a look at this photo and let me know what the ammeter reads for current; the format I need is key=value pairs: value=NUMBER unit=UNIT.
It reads value=7.5 unit=µA
